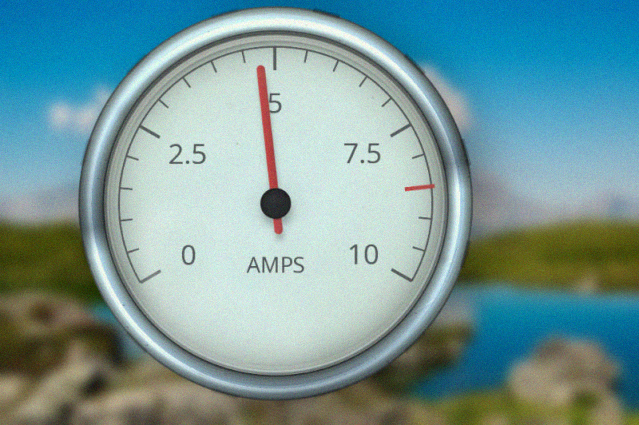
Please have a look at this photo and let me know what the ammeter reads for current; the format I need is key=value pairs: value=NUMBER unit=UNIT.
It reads value=4.75 unit=A
